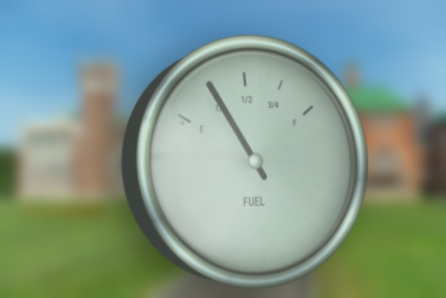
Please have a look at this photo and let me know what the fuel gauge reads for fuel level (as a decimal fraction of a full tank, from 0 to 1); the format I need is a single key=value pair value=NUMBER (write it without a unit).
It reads value=0.25
